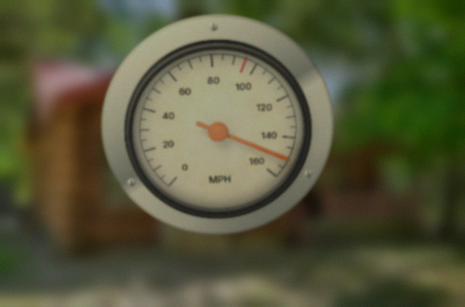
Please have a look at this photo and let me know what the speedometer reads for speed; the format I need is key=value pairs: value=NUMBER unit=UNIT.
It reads value=150 unit=mph
